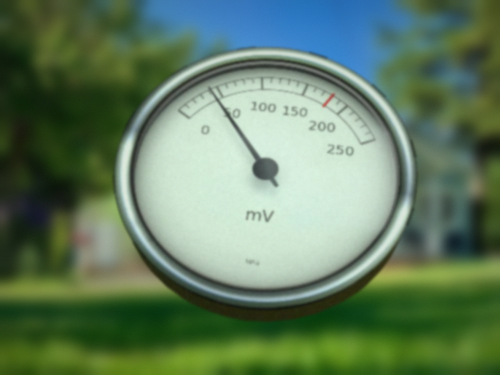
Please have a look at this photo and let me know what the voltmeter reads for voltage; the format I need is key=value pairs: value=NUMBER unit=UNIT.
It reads value=40 unit=mV
